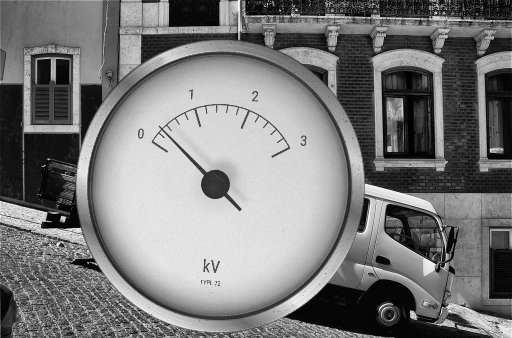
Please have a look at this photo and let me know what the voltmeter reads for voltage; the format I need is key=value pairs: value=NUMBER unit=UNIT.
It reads value=0.3 unit=kV
